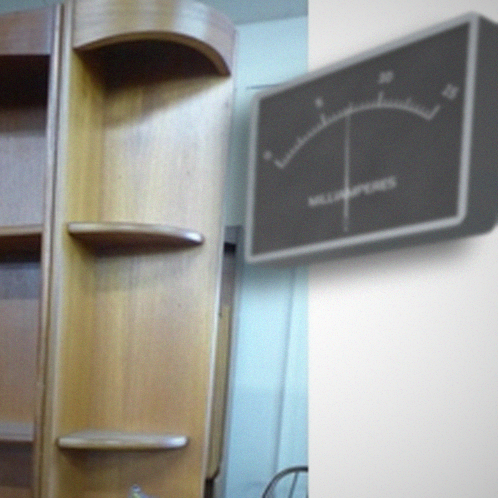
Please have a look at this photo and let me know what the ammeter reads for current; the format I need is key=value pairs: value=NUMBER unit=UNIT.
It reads value=7.5 unit=mA
